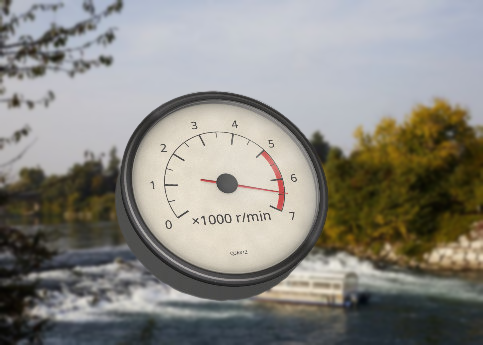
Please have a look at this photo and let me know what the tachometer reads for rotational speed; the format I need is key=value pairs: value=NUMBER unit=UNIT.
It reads value=6500 unit=rpm
